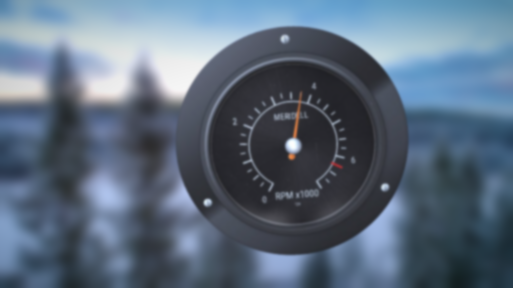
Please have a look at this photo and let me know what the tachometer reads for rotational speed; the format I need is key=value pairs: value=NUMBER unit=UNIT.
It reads value=3750 unit=rpm
